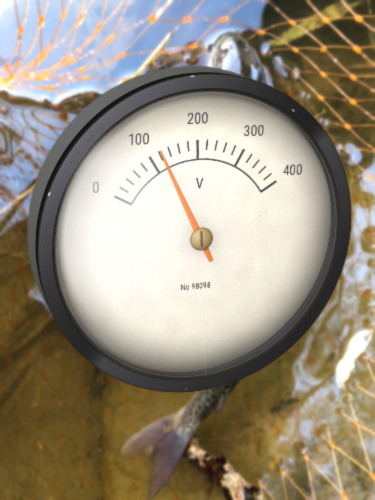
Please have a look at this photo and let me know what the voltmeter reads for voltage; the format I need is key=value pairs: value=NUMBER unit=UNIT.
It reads value=120 unit=V
